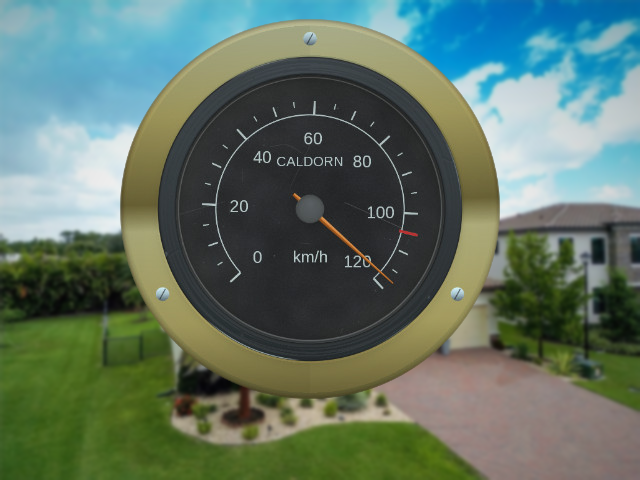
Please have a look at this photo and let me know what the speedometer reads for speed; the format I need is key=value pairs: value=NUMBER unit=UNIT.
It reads value=117.5 unit=km/h
